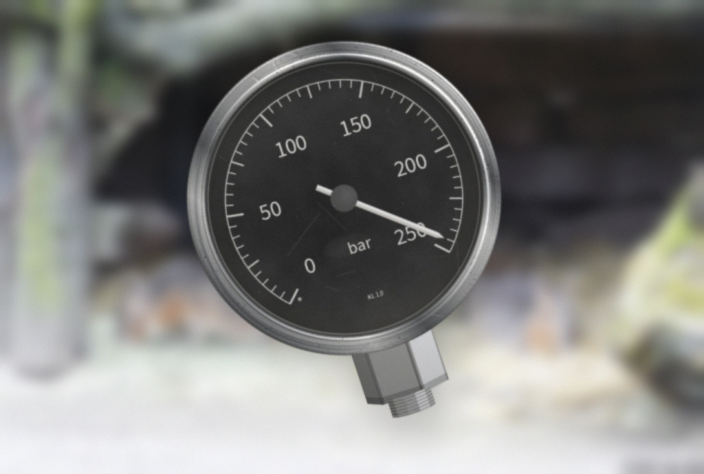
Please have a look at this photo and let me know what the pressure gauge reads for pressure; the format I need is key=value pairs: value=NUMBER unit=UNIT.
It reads value=245 unit=bar
